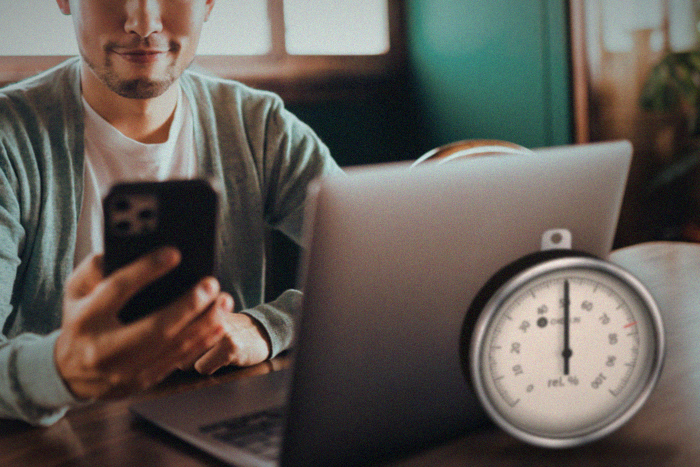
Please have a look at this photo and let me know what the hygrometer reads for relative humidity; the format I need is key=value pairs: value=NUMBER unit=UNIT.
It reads value=50 unit=%
